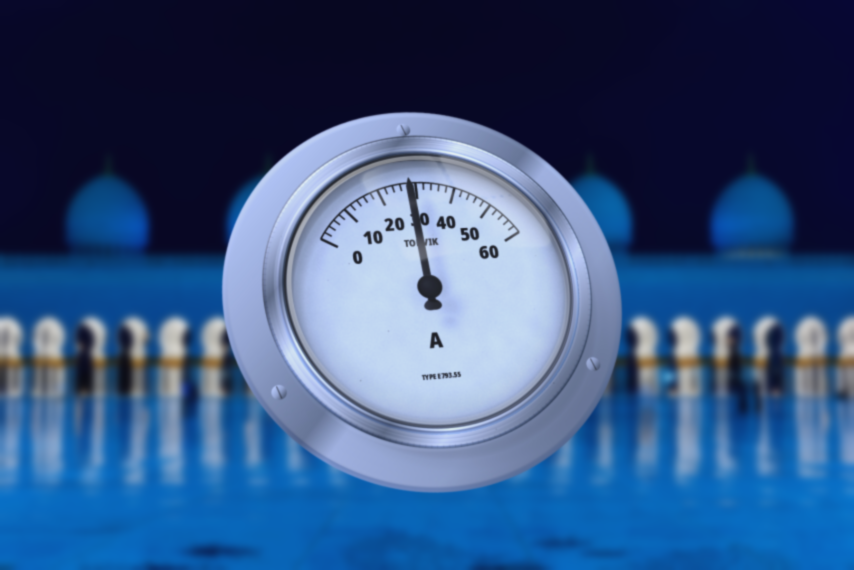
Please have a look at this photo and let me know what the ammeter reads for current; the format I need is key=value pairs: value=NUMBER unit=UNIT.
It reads value=28 unit=A
